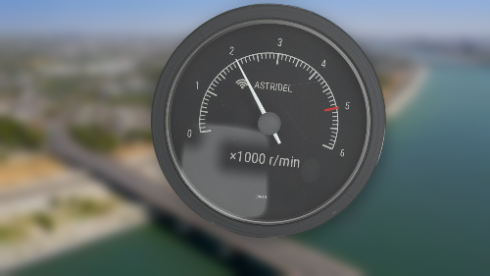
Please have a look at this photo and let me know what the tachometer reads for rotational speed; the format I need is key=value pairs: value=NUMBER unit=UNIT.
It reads value=2000 unit=rpm
